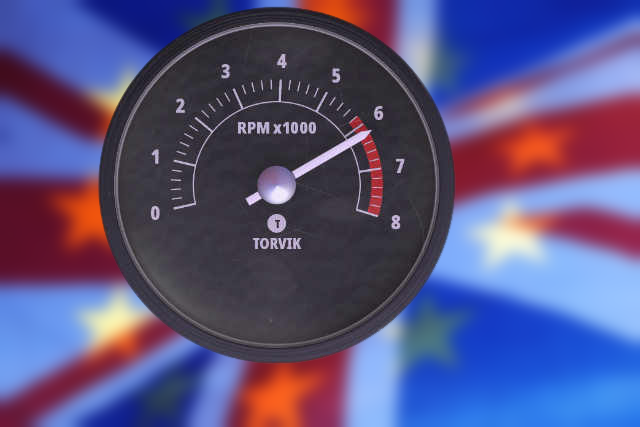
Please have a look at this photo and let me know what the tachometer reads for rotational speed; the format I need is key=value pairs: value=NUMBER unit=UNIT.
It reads value=6200 unit=rpm
